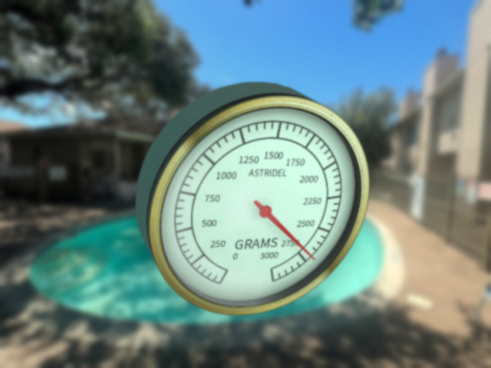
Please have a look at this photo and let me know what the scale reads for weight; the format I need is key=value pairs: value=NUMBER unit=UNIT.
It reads value=2700 unit=g
